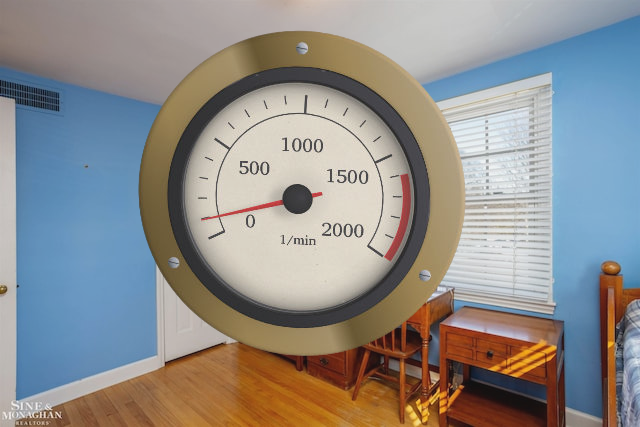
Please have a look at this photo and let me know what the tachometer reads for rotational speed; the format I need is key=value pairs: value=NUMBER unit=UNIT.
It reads value=100 unit=rpm
